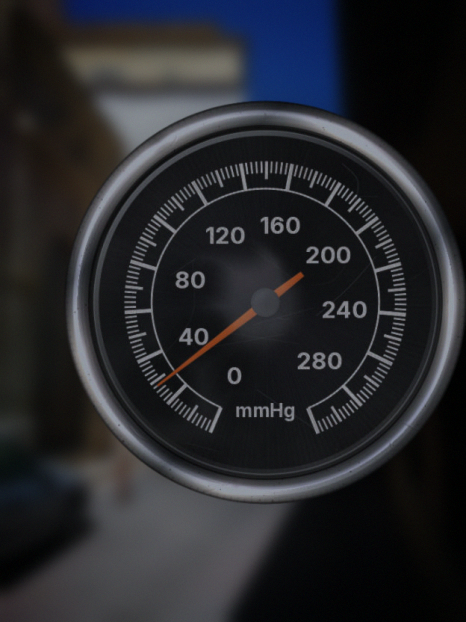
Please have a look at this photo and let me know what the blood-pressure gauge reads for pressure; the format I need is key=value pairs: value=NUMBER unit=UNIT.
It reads value=28 unit=mmHg
